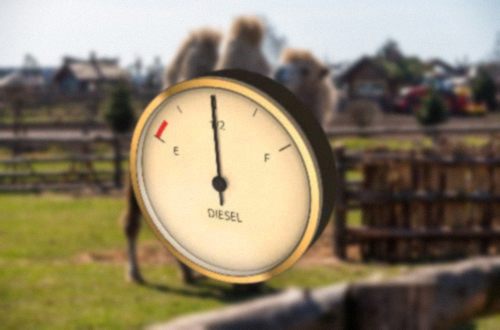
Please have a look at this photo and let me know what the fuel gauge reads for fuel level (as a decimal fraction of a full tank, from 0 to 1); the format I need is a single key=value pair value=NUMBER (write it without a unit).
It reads value=0.5
